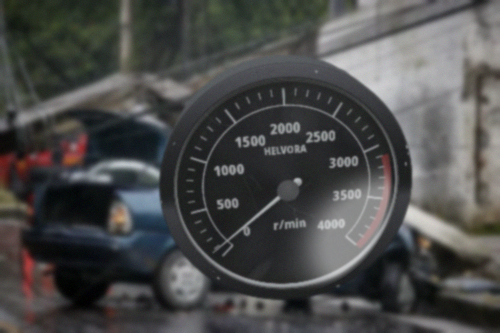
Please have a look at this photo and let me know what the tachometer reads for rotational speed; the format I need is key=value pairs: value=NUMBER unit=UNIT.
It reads value=100 unit=rpm
